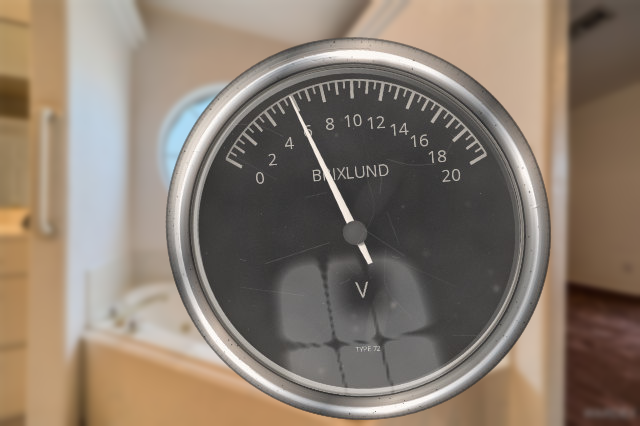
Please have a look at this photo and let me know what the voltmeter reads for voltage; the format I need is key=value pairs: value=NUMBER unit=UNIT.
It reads value=6 unit=V
